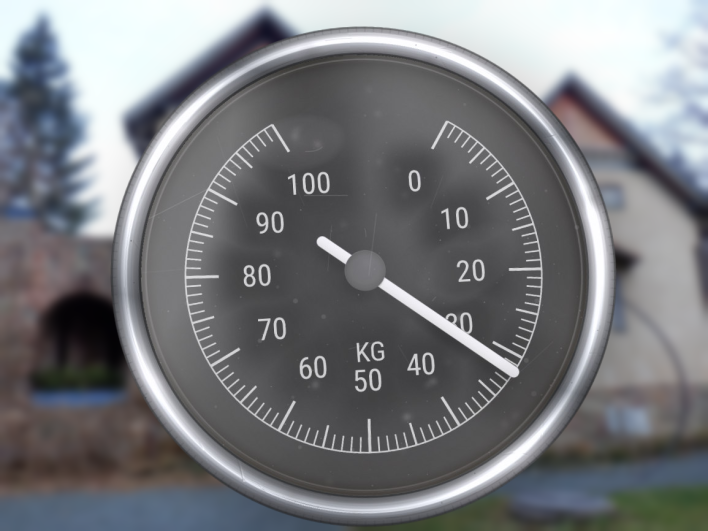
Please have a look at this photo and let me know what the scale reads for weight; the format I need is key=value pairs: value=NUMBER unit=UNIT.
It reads value=32 unit=kg
